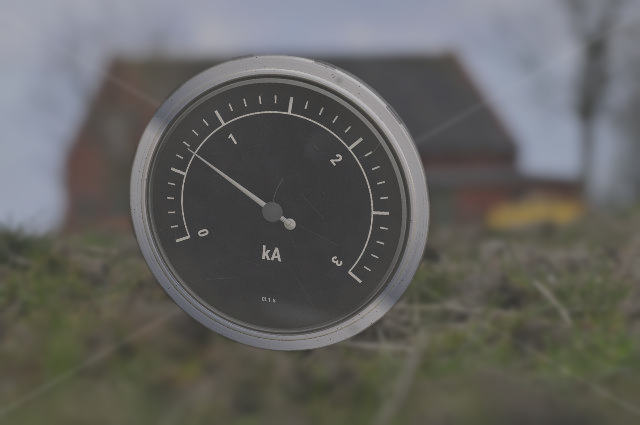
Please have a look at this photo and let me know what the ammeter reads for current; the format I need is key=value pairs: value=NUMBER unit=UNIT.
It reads value=0.7 unit=kA
